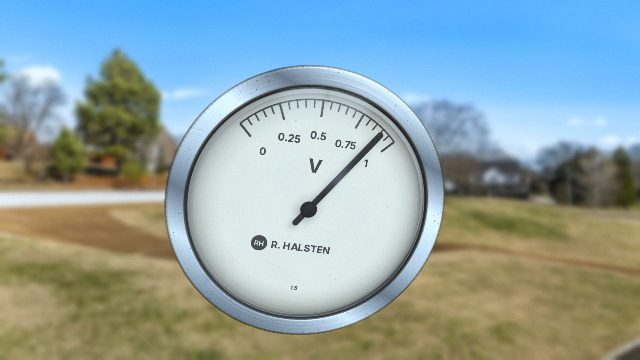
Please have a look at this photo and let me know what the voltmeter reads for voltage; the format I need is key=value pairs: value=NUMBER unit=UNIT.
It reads value=0.9 unit=V
